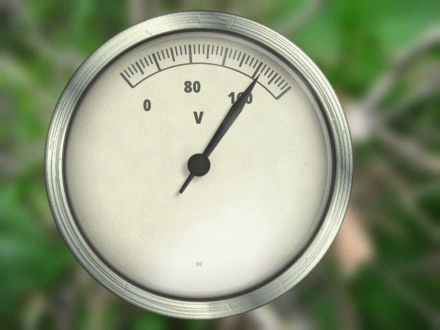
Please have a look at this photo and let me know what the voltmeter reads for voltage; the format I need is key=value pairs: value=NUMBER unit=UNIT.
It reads value=165 unit=V
